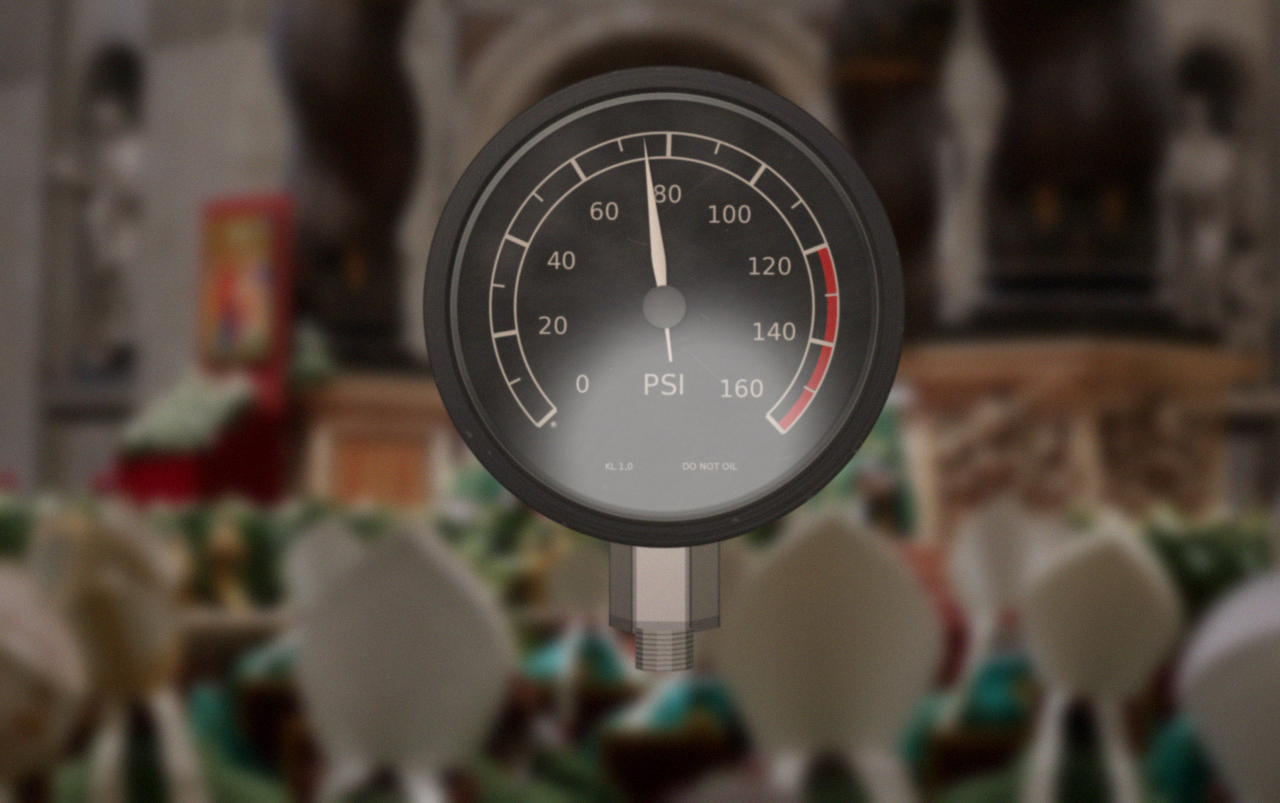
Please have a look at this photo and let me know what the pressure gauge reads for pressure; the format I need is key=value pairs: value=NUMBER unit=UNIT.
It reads value=75 unit=psi
